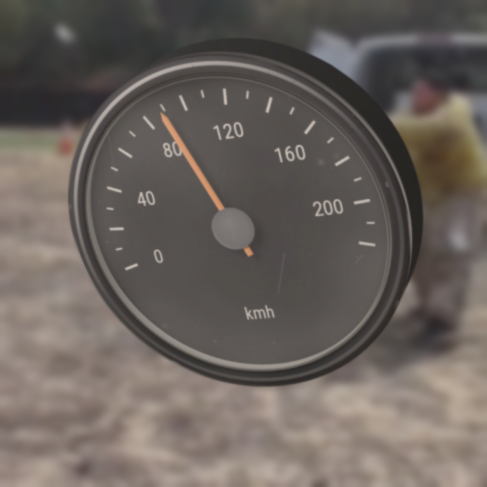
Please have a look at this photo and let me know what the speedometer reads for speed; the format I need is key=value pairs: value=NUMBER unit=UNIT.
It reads value=90 unit=km/h
